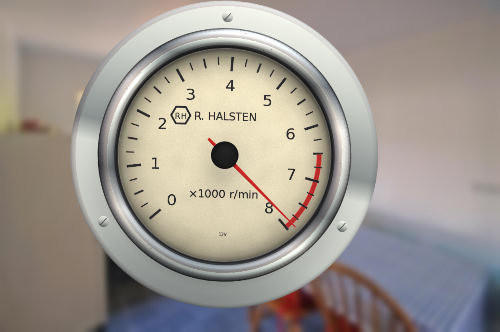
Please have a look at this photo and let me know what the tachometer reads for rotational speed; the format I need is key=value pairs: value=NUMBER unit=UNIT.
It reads value=7875 unit=rpm
